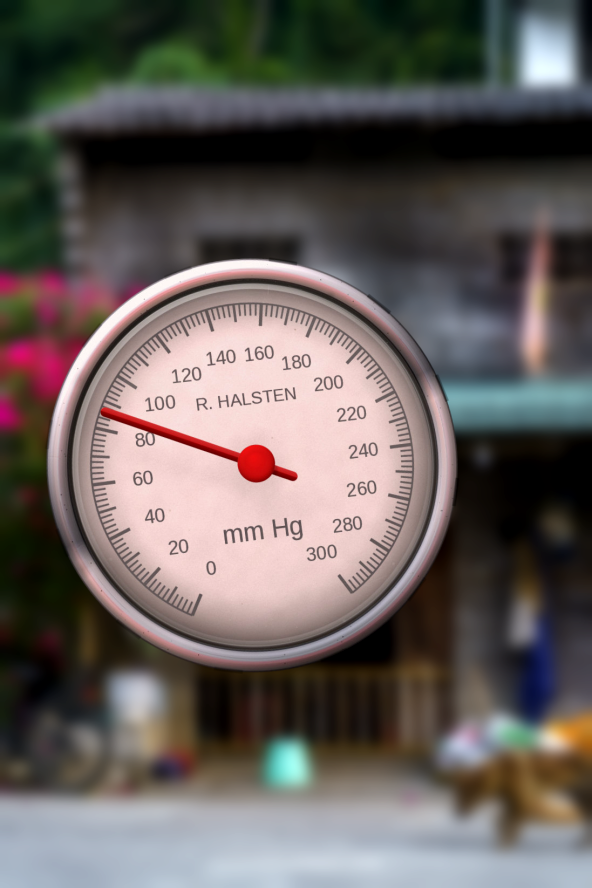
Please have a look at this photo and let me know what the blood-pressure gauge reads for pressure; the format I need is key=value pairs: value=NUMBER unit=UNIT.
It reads value=86 unit=mmHg
